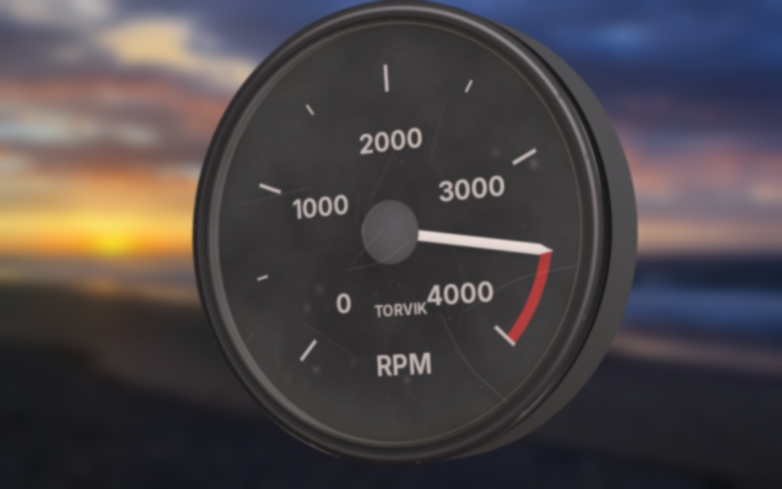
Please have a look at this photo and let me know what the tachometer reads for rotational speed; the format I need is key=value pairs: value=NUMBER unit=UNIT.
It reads value=3500 unit=rpm
